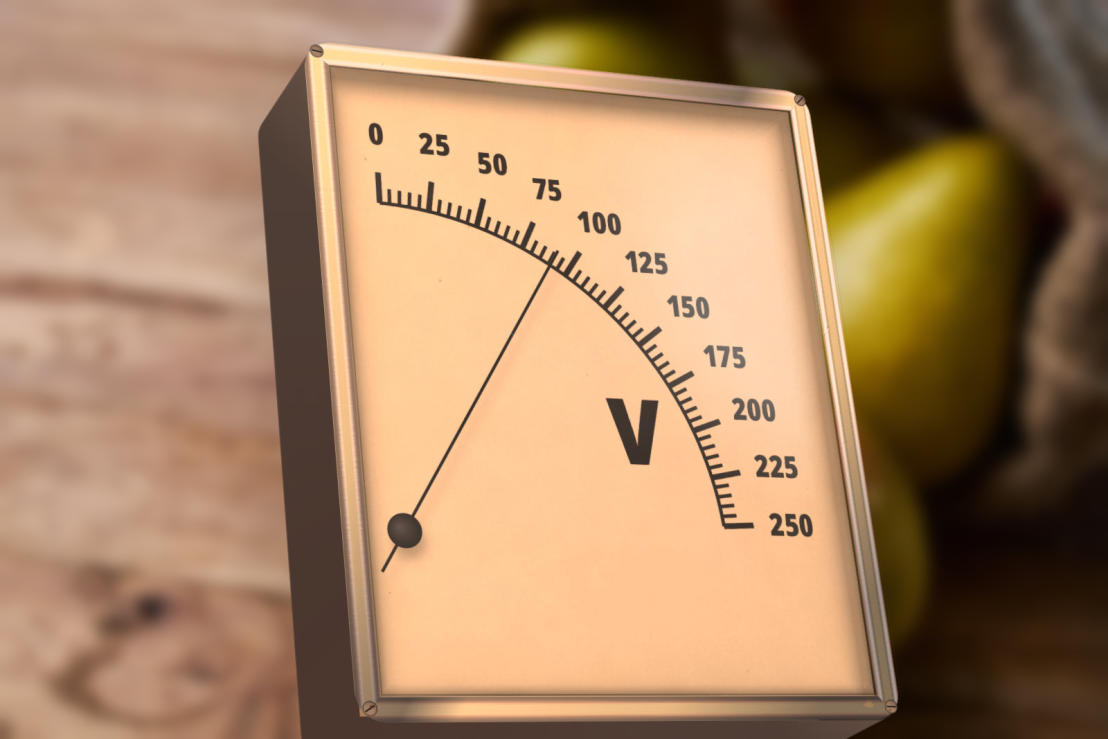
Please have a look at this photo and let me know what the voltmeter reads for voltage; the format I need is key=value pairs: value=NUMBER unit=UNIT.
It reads value=90 unit=V
